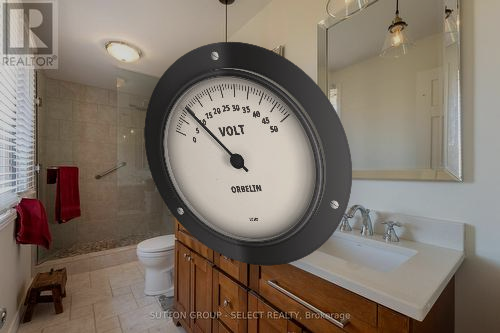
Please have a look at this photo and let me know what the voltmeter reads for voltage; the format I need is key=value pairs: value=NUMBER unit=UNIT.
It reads value=10 unit=V
